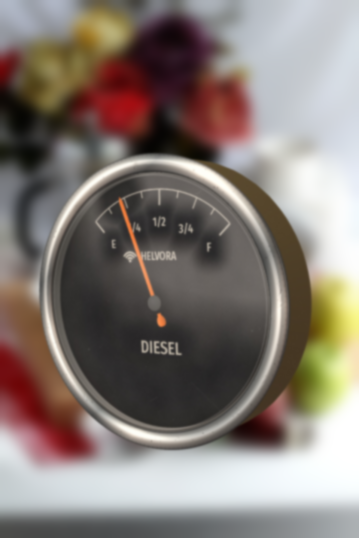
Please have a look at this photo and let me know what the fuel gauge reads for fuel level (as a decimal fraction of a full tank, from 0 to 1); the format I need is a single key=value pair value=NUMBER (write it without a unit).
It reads value=0.25
